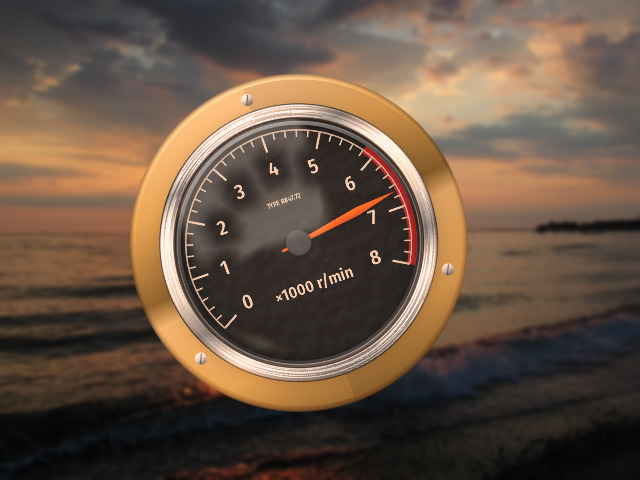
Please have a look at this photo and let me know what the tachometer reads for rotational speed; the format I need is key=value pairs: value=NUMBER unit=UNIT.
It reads value=6700 unit=rpm
